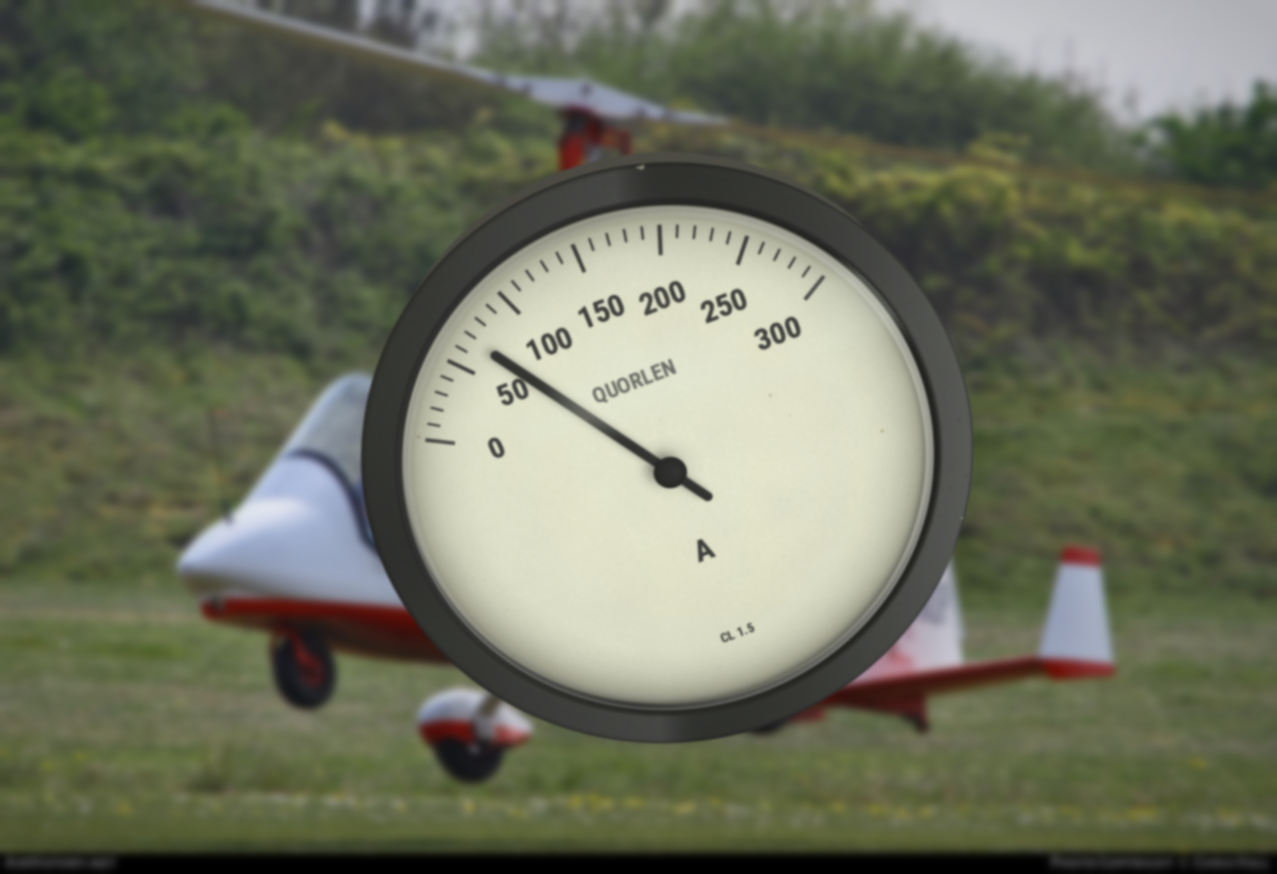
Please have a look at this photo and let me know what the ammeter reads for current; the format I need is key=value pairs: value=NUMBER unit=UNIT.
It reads value=70 unit=A
